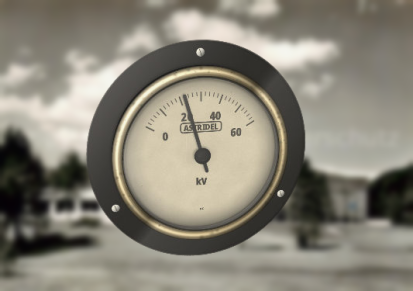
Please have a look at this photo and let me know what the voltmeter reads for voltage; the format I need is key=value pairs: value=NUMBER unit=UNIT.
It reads value=22 unit=kV
